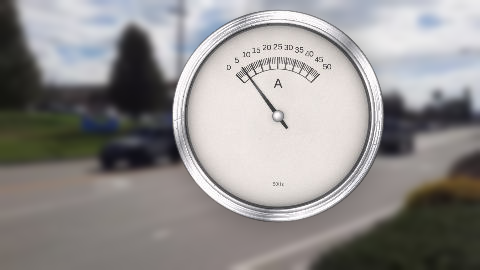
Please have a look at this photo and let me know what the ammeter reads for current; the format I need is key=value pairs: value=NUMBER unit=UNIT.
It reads value=5 unit=A
